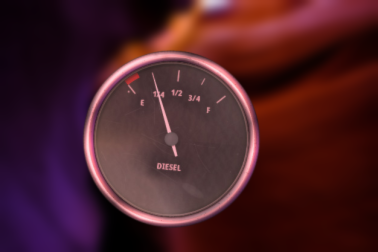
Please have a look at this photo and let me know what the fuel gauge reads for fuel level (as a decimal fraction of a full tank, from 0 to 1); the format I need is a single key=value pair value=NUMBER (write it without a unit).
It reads value=0.25
